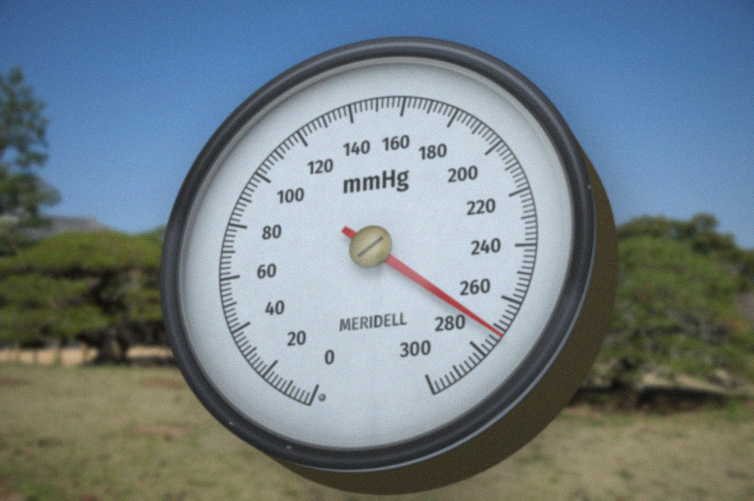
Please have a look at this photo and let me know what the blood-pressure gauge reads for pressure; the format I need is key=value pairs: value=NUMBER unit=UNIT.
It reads value=272 unit=mmHg
